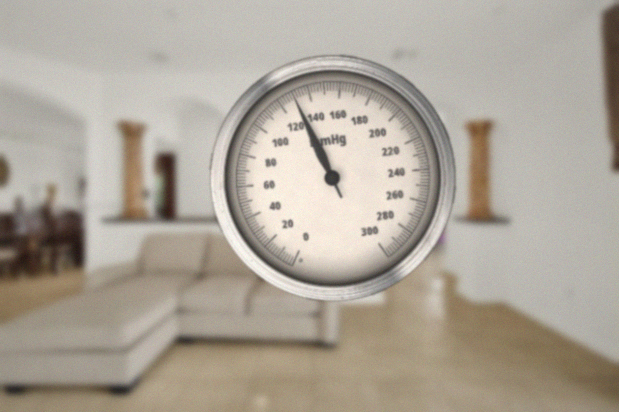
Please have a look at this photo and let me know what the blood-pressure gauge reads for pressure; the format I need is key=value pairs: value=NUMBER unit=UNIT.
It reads value=130 unit=mmHg
